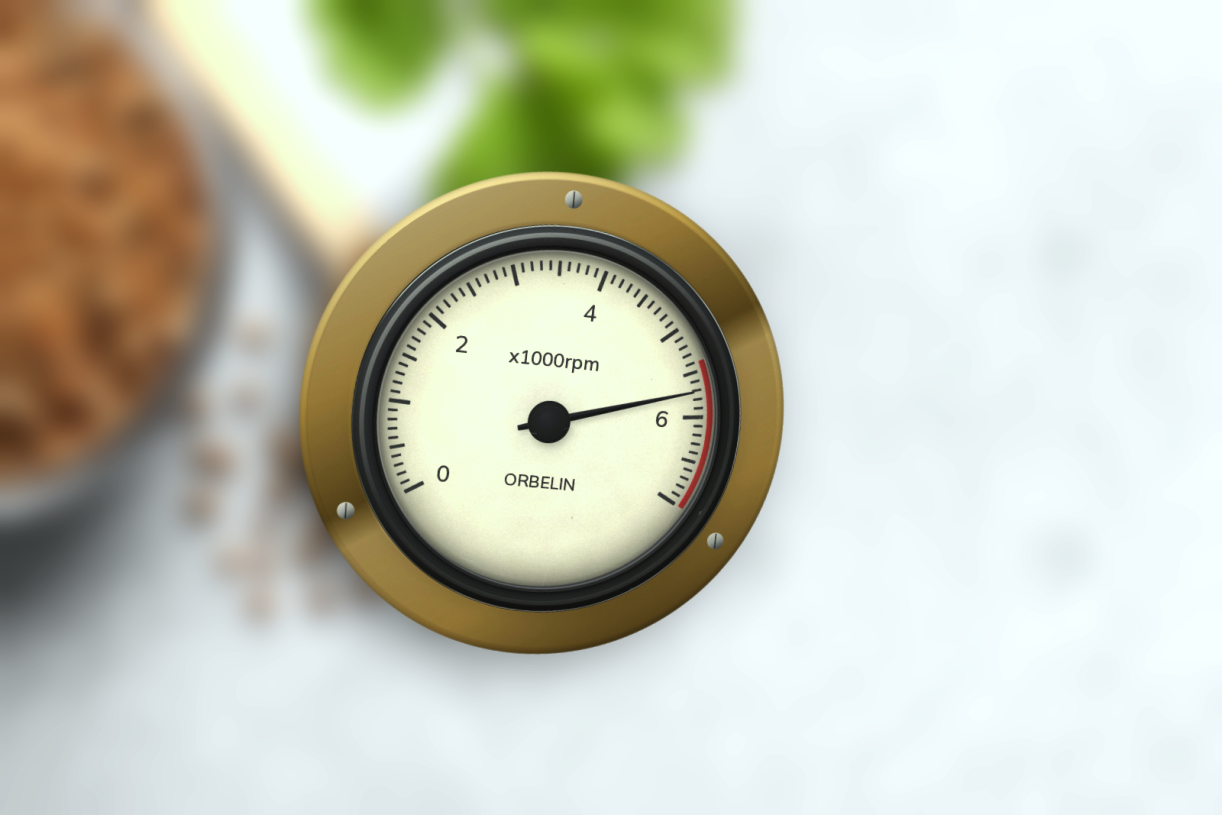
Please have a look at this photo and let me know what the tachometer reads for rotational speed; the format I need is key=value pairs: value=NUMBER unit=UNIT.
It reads value=5700 unit=rpm
